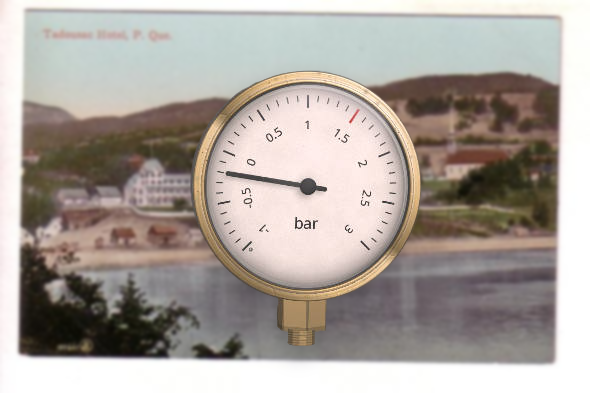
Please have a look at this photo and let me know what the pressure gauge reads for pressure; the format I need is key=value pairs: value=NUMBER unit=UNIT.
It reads value=-0.2 unit=bar
